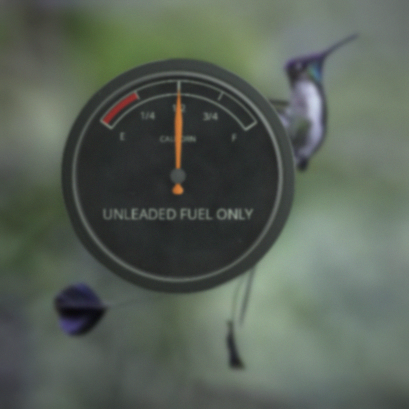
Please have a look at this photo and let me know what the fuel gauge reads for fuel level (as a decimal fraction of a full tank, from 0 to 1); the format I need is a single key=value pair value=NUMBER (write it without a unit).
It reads value=0.5
